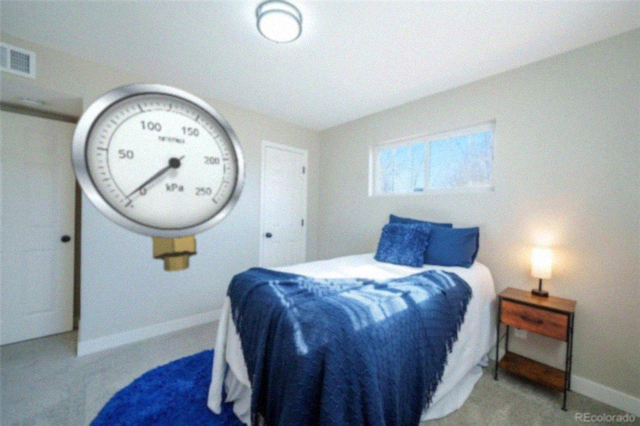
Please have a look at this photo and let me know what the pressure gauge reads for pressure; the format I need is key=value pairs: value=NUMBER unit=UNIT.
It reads value=5 unit=kPa
